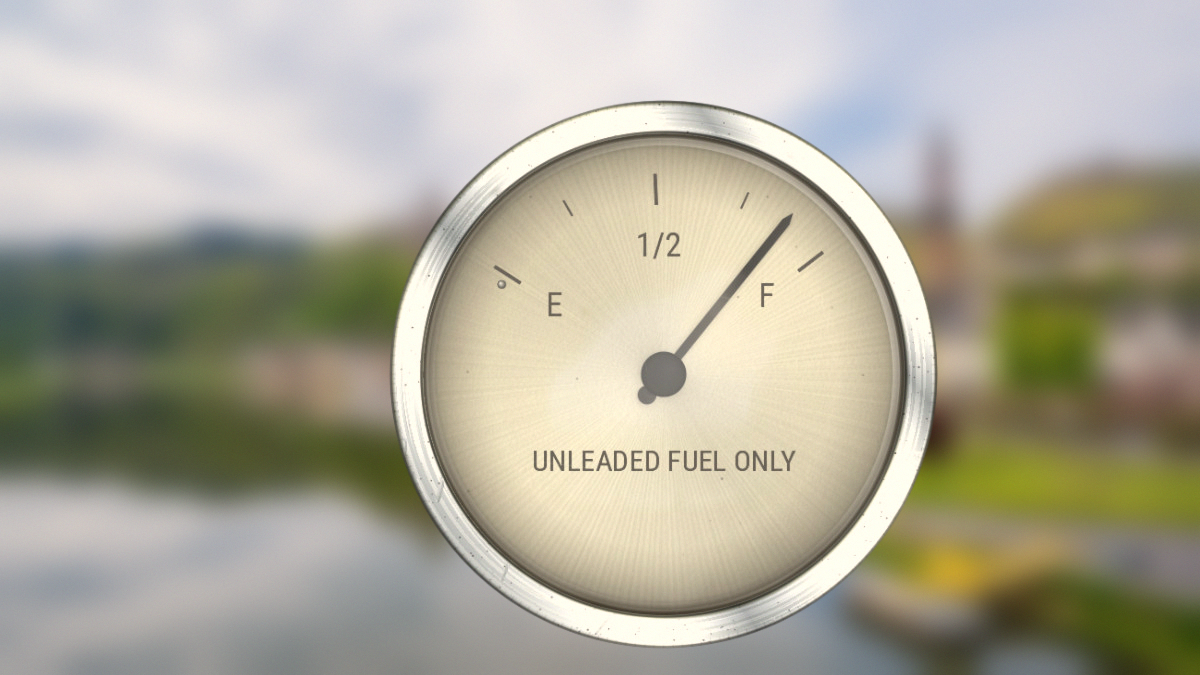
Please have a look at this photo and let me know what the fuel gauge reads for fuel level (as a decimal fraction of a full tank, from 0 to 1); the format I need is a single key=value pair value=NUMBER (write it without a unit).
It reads value=0.875
